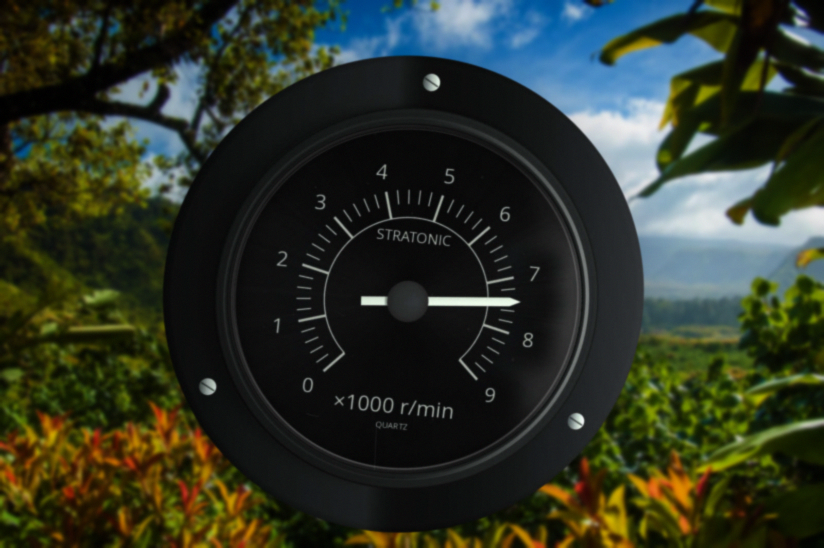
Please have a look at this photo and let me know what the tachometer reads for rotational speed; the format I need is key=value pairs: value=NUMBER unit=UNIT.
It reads value=7400 unit=rpm
